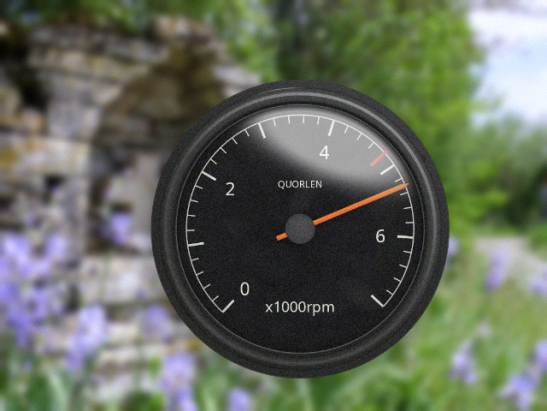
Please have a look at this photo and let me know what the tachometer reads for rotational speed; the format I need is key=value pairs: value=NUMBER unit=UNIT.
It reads value=5300 unit=rpm
